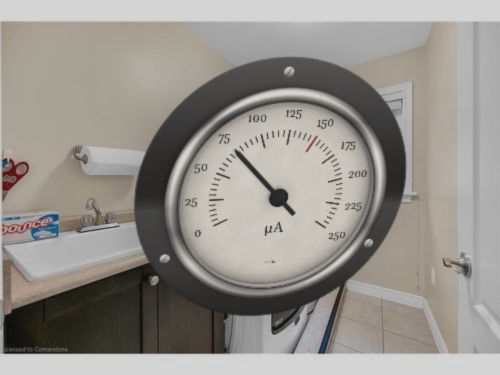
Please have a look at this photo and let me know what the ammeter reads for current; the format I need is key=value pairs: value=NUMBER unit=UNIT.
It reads value=75 unit=µA
